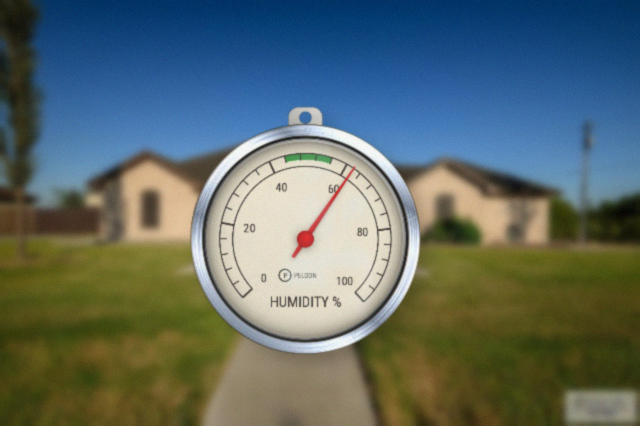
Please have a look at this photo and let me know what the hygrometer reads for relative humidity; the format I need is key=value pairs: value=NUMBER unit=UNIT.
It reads value=62 unit=%
